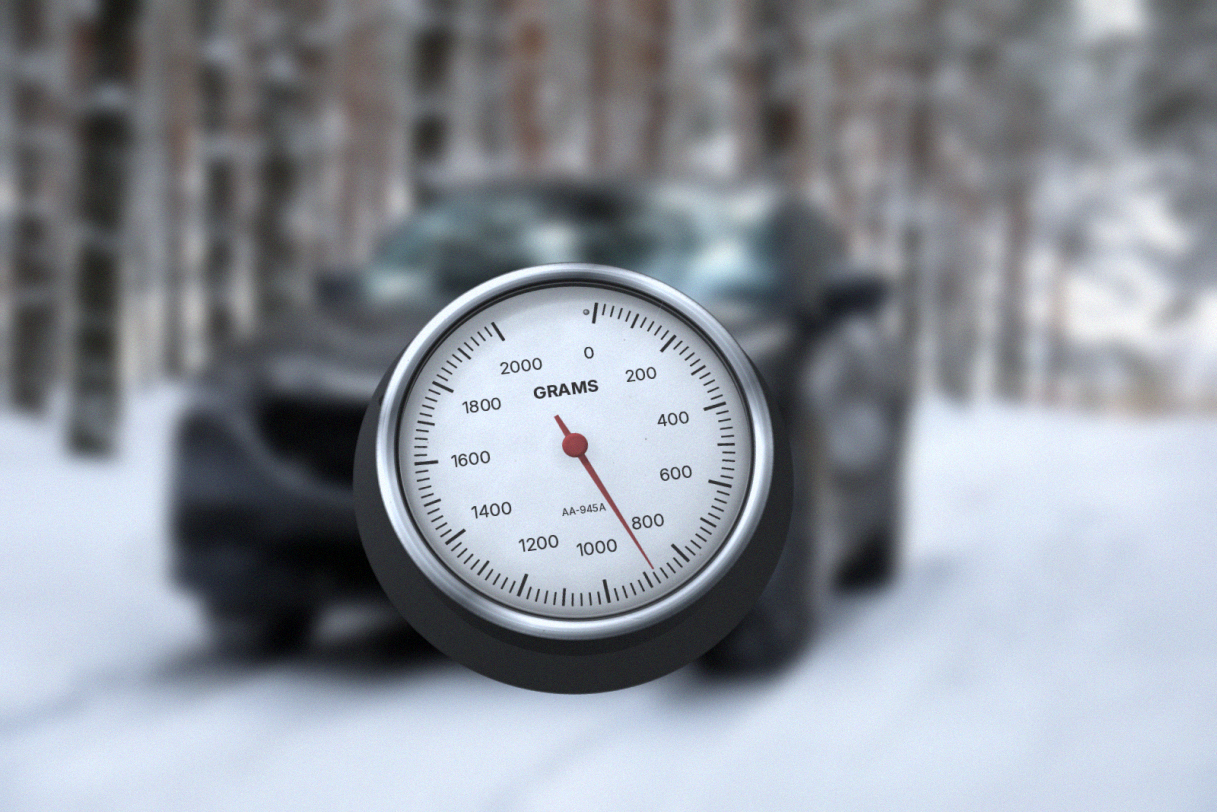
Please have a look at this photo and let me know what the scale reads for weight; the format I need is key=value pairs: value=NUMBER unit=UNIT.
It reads value=880 unit=g
